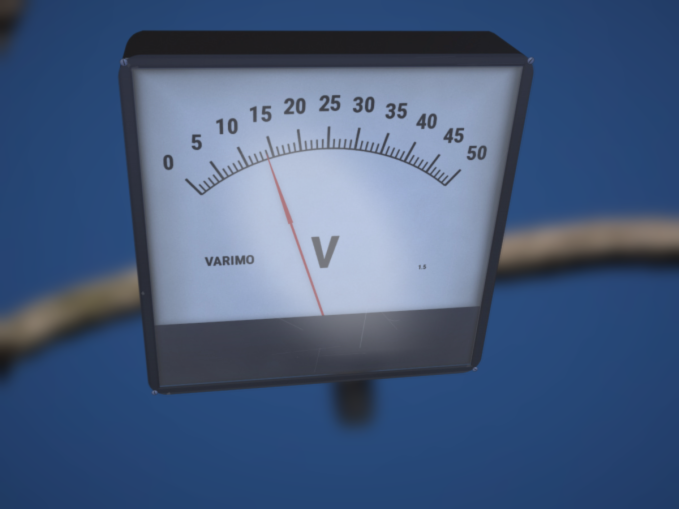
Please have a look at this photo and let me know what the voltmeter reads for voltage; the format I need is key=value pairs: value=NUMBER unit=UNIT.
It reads value=14 unit=V
